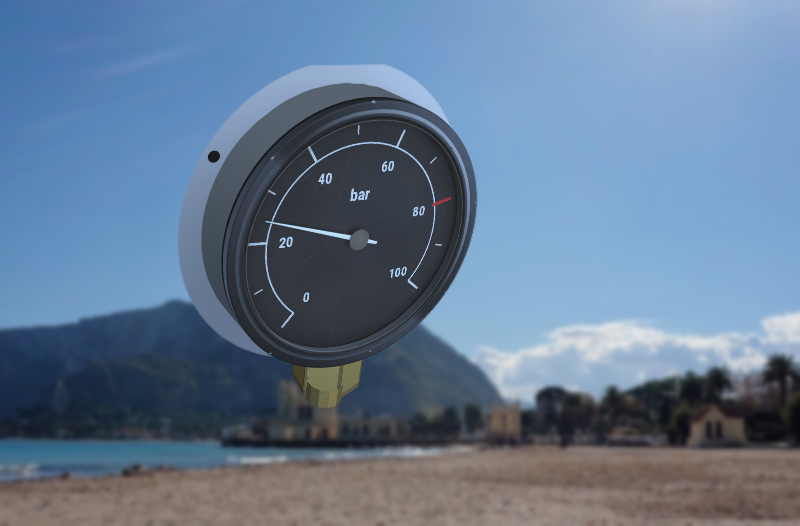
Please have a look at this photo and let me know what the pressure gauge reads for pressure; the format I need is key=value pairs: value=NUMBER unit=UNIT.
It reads value=25 unit=bar
